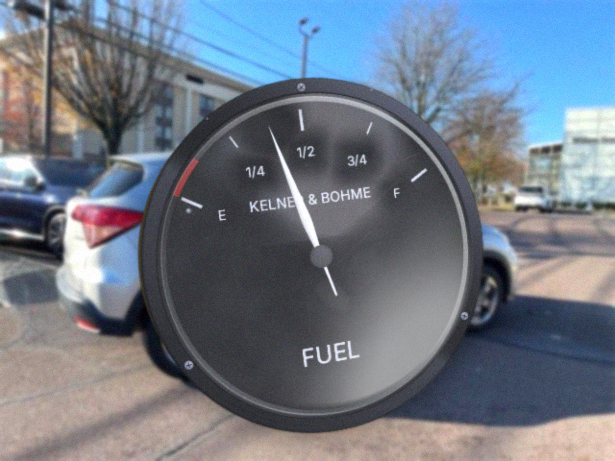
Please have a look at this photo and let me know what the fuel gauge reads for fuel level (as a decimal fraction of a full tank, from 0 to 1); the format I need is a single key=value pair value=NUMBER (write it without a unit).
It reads value=0.375
